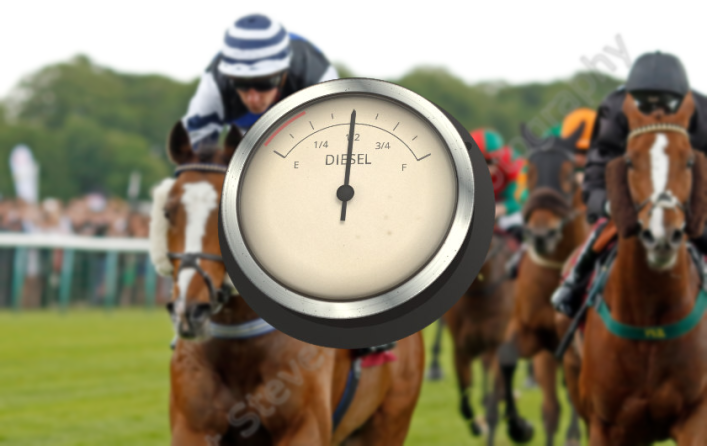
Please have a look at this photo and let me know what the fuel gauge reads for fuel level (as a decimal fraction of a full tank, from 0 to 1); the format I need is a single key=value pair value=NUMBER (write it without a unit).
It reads value=0.5
